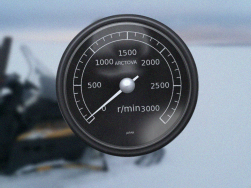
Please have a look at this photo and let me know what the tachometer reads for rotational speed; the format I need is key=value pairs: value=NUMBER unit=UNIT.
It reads value=50 unit=rpm
